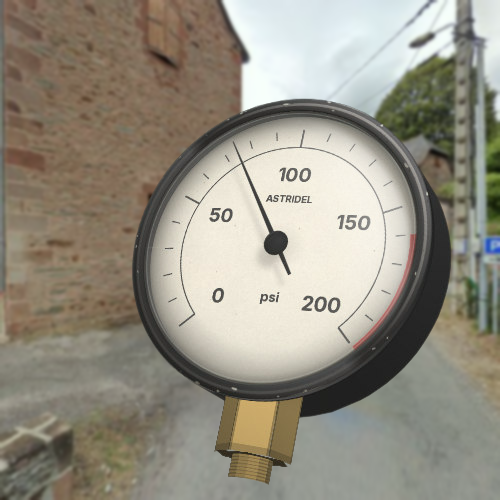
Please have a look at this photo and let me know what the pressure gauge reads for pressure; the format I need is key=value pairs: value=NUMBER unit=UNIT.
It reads value=75 unit=psi
